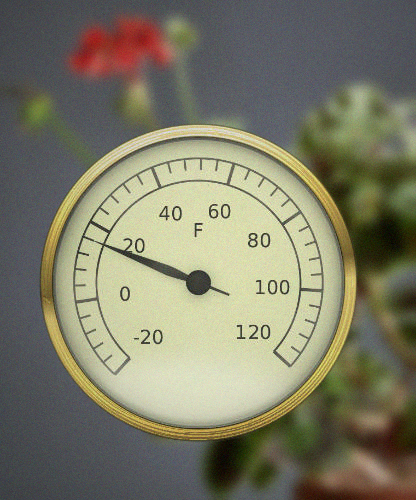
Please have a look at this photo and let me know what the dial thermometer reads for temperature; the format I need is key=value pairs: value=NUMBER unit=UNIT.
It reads value=16 unit=°F
